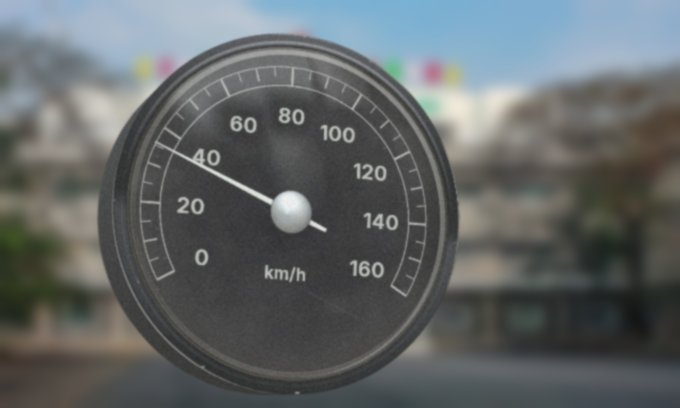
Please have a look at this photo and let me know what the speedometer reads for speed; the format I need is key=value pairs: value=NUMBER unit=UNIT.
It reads value=35 unit=km/h
